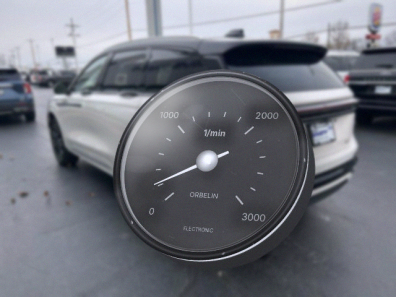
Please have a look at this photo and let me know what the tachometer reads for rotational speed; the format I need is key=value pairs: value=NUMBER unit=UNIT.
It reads value=200 unit=rpm
